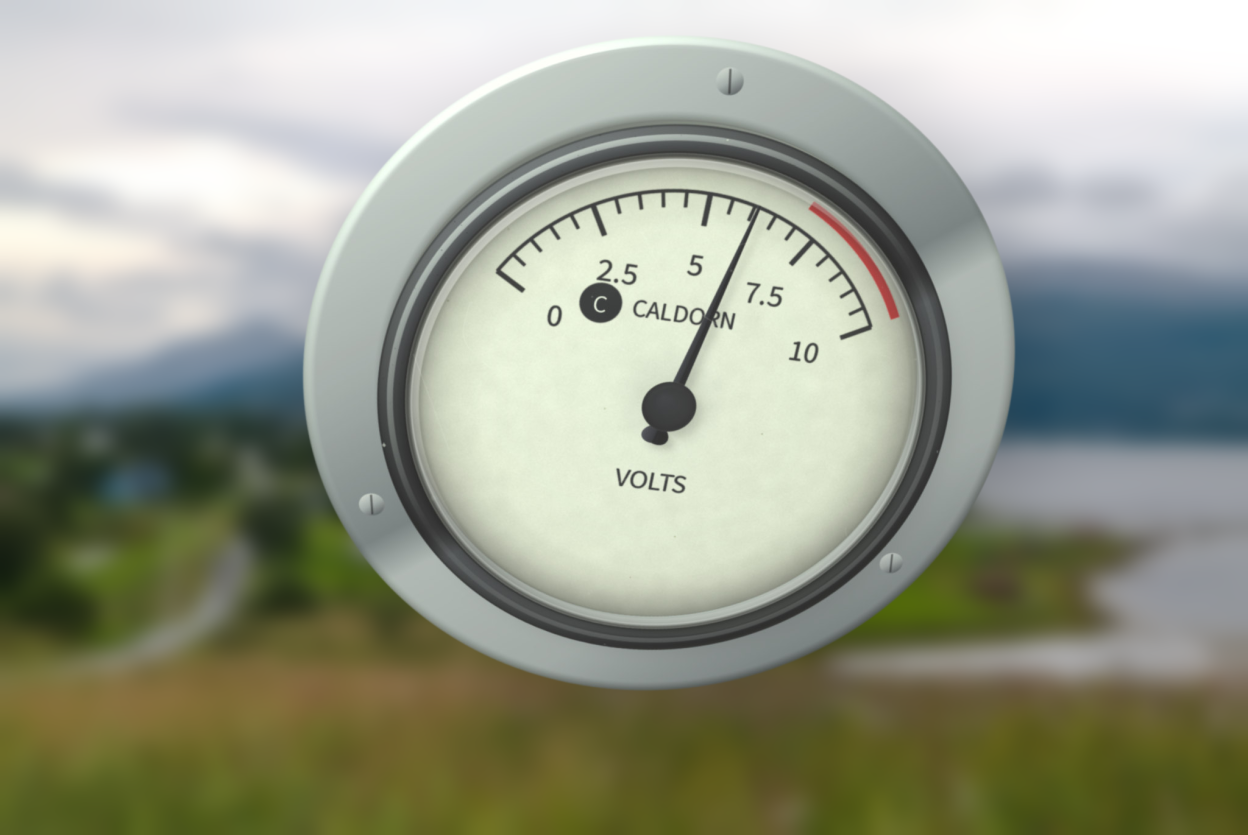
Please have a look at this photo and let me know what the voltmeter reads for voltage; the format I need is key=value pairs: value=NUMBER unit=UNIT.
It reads value=6 unit=V
